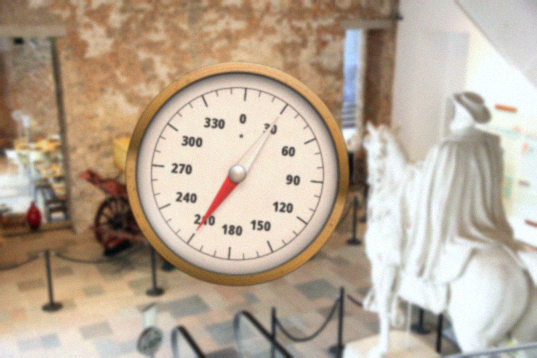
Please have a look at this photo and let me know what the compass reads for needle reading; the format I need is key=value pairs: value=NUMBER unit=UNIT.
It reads value=210 unit=°
